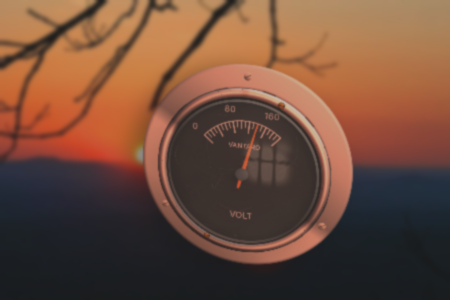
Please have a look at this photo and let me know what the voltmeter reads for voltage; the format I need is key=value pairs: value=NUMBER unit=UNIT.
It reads value=140 unit=V
